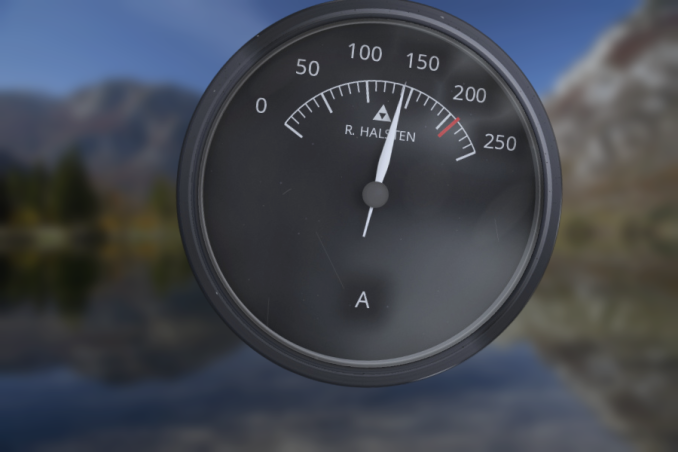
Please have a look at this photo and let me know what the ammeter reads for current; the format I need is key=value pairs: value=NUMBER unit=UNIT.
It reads value=140 unit=A
